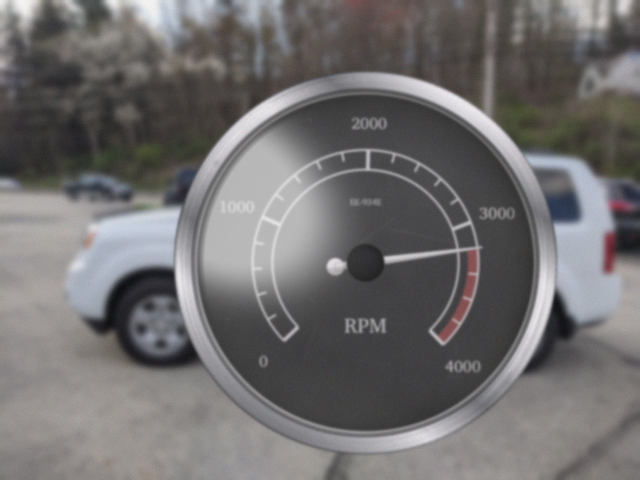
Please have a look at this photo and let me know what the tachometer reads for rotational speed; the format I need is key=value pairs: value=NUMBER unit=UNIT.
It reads value=3200 unit=rpm
